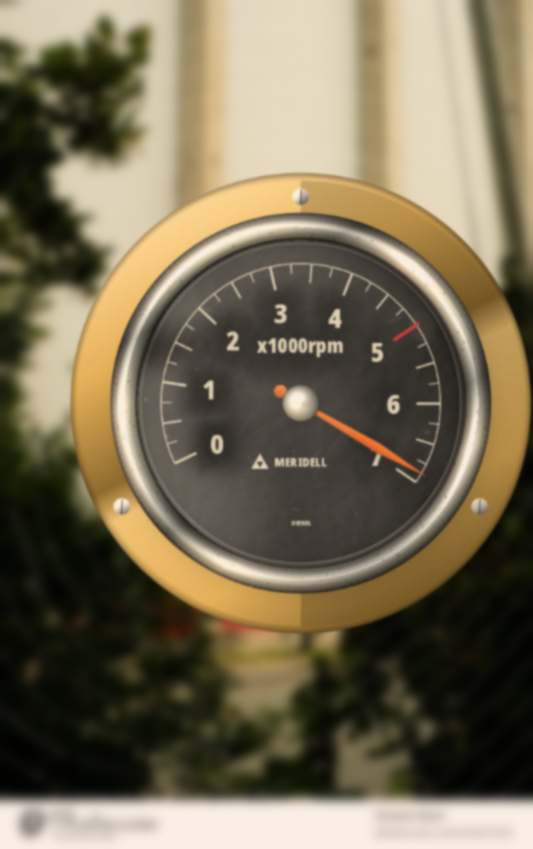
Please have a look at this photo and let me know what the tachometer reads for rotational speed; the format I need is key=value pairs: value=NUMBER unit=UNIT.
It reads value=6875 unit=rpm
